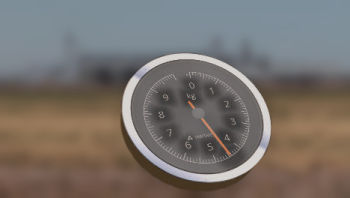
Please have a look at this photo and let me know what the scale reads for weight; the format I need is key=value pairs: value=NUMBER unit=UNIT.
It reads value=4.5 unit=kg
